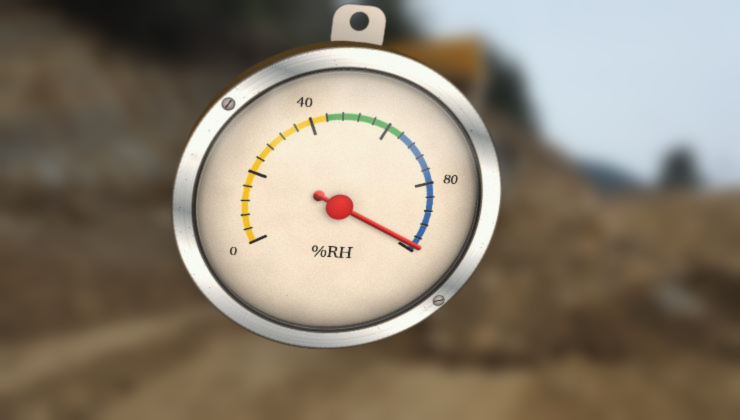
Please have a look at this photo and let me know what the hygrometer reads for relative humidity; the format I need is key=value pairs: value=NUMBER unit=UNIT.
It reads value=98 unit=%
